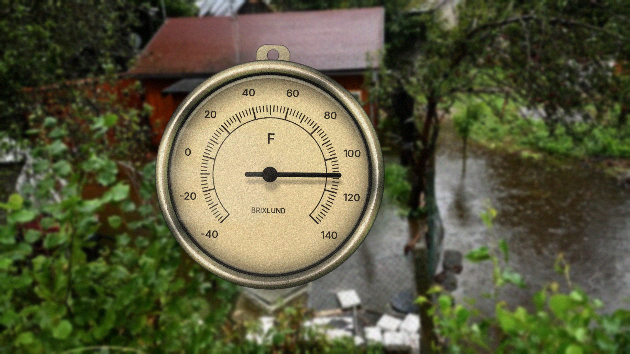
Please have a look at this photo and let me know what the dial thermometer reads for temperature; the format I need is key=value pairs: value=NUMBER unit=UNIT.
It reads value=110 unit=°F
